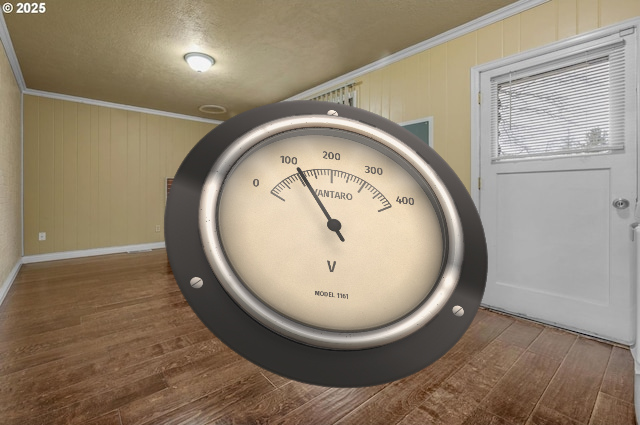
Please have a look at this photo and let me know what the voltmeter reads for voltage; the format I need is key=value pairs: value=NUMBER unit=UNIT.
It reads value=100 unit=V
